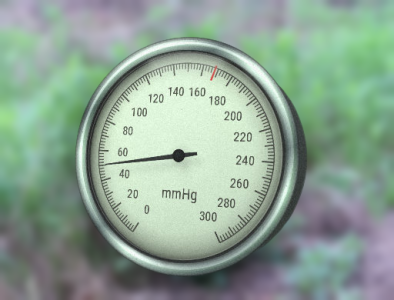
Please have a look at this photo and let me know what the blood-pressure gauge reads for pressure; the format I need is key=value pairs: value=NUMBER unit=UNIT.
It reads value=50 unit=mmHg
